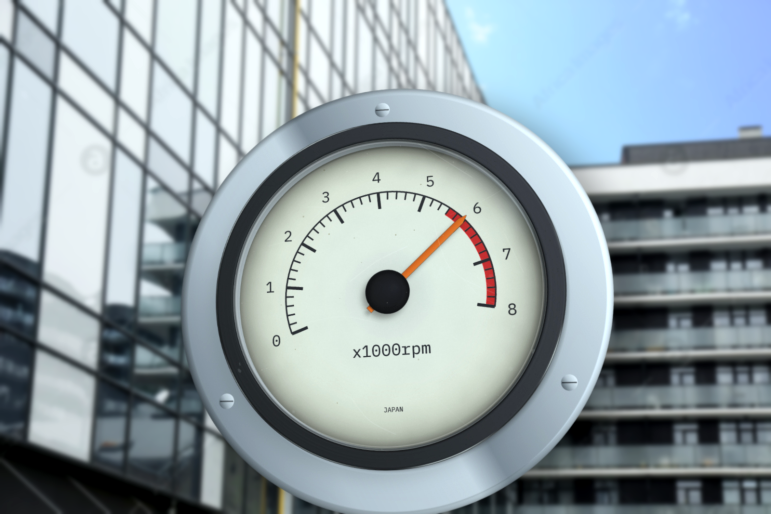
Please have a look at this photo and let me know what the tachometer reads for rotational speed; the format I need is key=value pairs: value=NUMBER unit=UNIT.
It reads value=6000 unit=rpm
